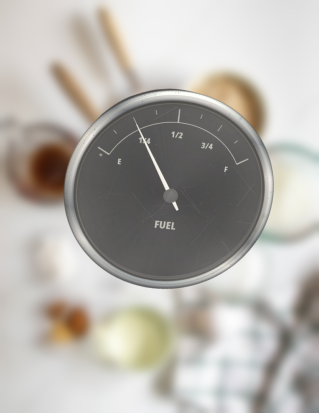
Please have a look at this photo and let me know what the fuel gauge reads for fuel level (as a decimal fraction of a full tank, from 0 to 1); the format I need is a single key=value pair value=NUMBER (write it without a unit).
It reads value=0.25
